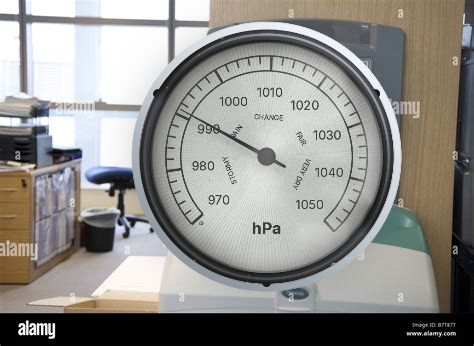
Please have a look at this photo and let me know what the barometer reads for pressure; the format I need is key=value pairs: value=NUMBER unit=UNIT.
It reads value=991 unit=hPa
